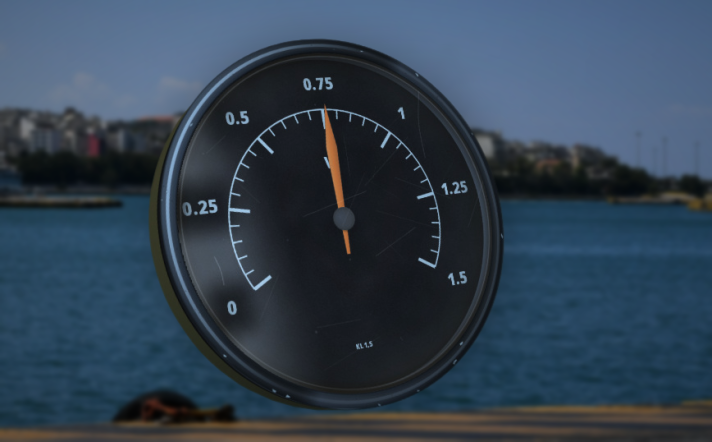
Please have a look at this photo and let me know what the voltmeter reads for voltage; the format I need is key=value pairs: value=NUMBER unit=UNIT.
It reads value=0.75 unit=V
